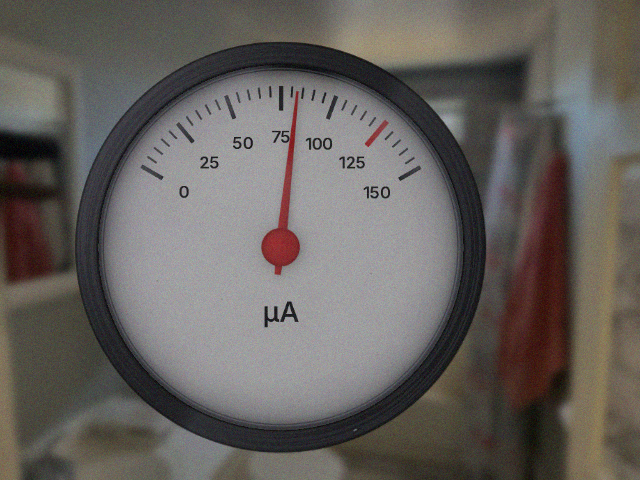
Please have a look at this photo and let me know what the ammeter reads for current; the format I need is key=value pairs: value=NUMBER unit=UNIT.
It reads value=82.5 unit=µA
